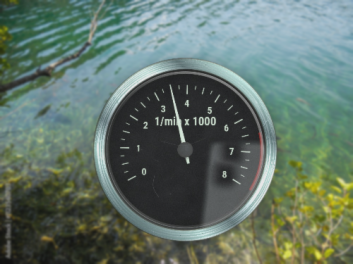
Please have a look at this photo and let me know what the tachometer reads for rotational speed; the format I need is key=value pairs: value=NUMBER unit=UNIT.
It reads value=3500 unit=rpm
